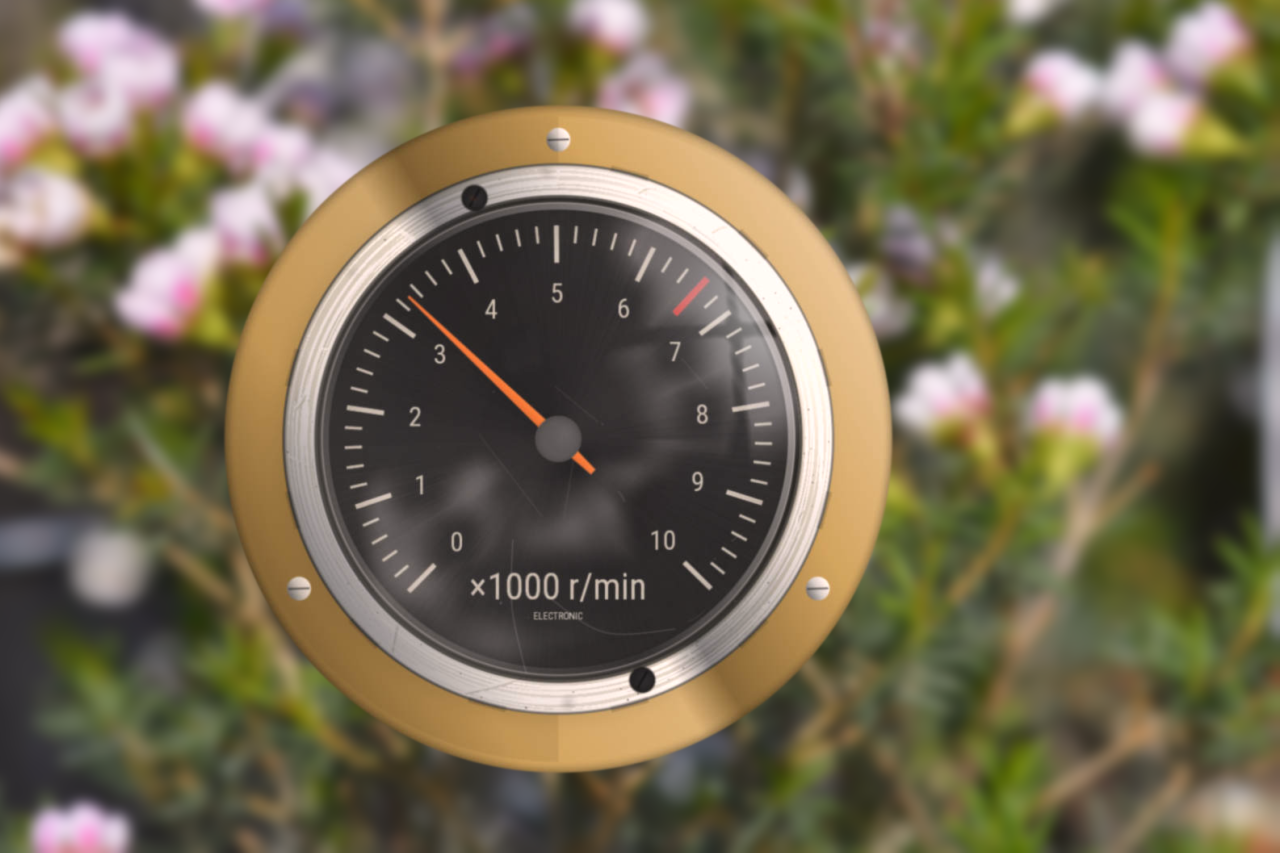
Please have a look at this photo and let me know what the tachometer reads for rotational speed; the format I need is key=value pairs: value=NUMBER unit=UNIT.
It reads value=3300 unit=rpm
